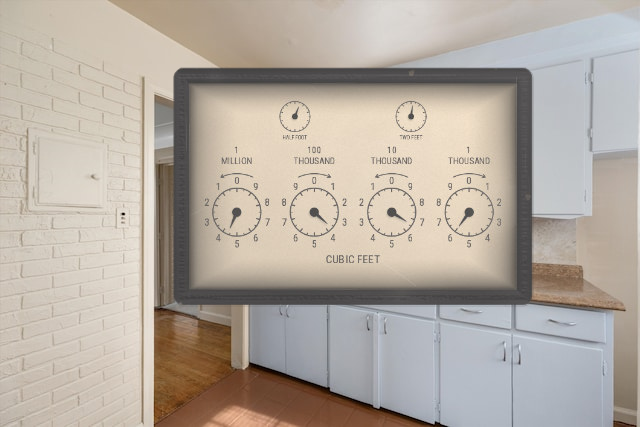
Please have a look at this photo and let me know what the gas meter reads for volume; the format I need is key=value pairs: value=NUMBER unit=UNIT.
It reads value=436600 unit=ft³
